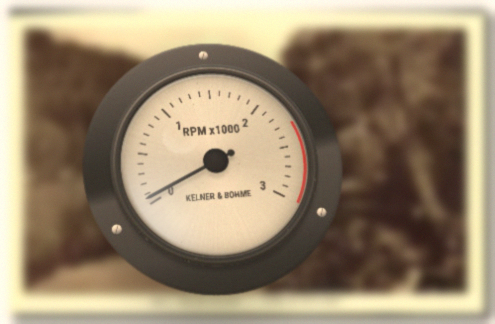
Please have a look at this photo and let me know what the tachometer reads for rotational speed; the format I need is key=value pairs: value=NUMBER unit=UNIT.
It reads value=50 unit=rpm
